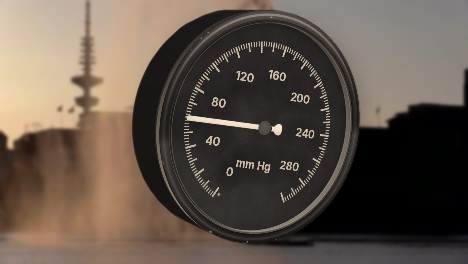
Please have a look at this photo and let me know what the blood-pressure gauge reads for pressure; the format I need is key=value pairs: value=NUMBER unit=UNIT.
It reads value=60 unit=mmHg
